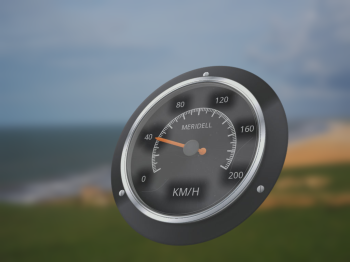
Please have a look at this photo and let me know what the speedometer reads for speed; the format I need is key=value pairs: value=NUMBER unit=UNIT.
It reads value=40 unit=km/h
